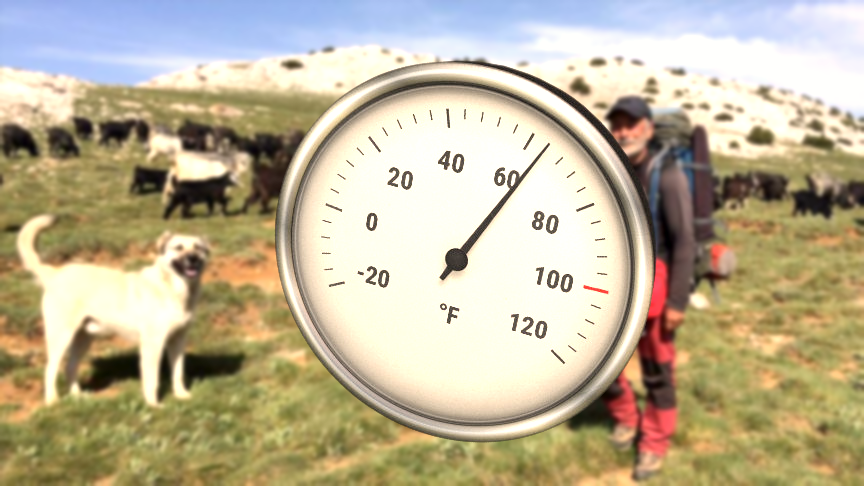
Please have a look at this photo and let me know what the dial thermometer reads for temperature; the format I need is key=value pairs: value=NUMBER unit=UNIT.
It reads value=64 unit=°F
